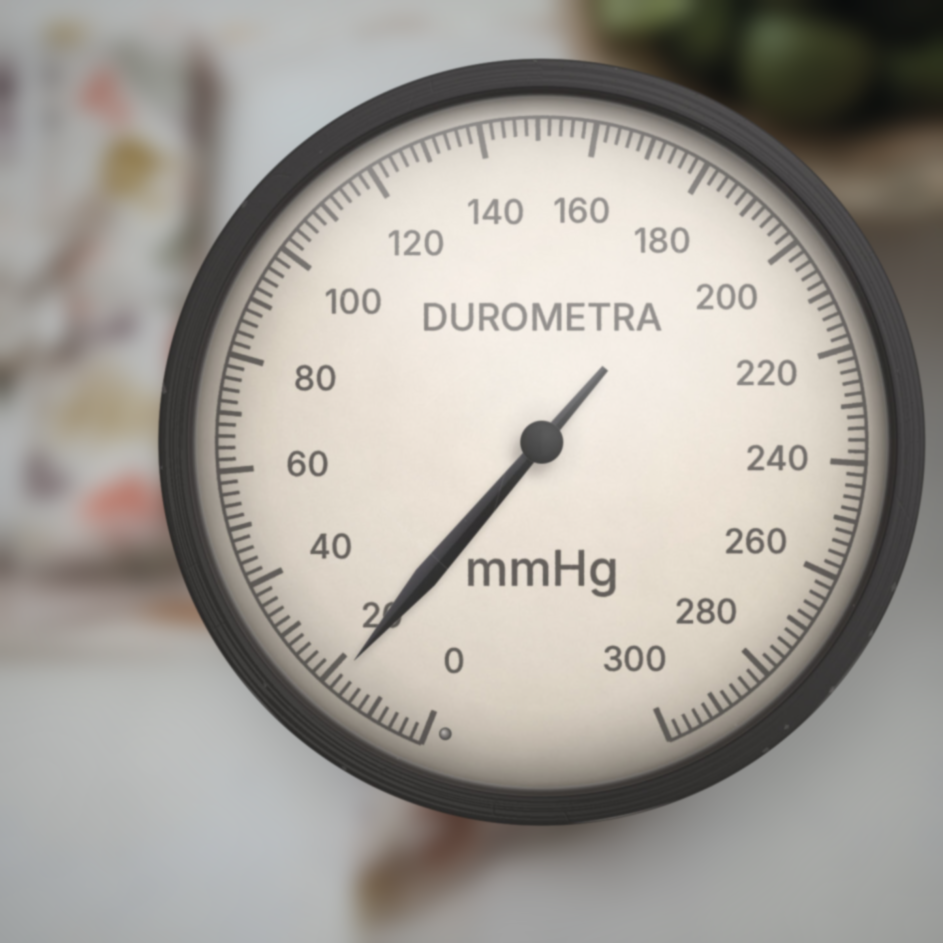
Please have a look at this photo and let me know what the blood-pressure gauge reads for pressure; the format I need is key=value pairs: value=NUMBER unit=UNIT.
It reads value=18 unit=mmHg
